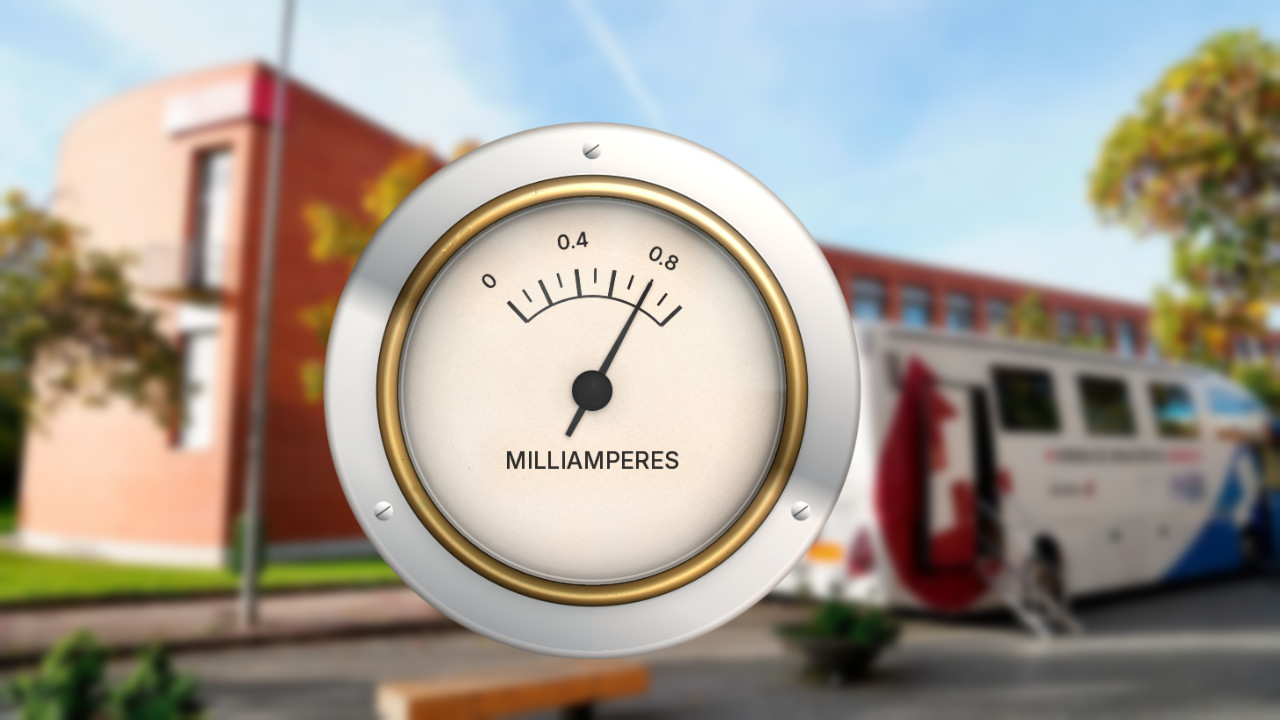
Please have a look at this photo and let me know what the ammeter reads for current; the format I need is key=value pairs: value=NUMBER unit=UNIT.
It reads value=0.8 unit=mA
